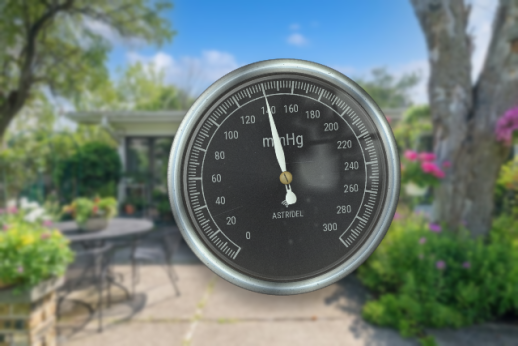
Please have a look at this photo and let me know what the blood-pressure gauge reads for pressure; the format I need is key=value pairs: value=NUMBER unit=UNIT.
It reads value=140 unit=mmHg
